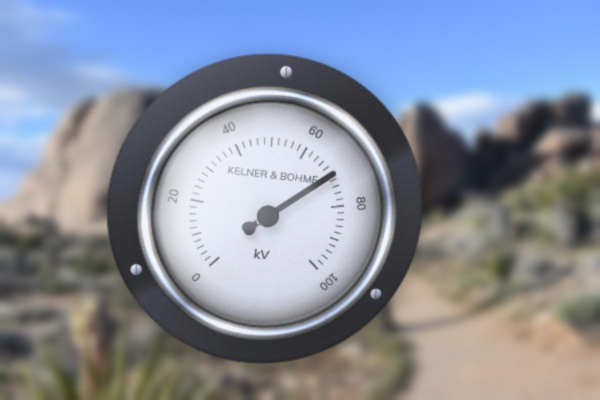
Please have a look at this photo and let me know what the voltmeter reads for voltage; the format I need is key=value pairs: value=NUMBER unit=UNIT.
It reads value=70 unit=kV
